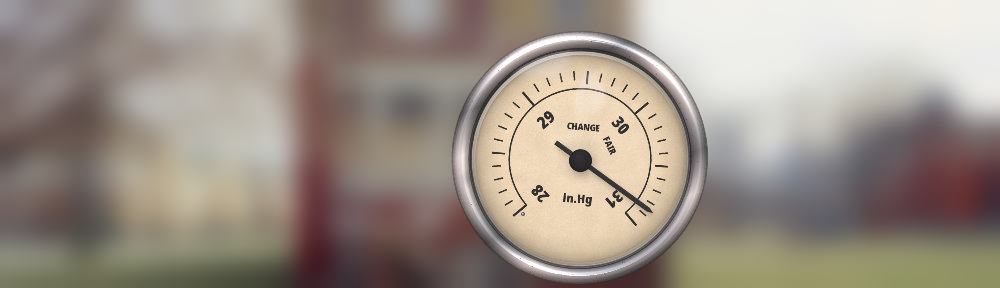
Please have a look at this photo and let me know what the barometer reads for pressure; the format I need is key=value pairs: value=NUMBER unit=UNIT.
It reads value=30.85 unit=inHg
